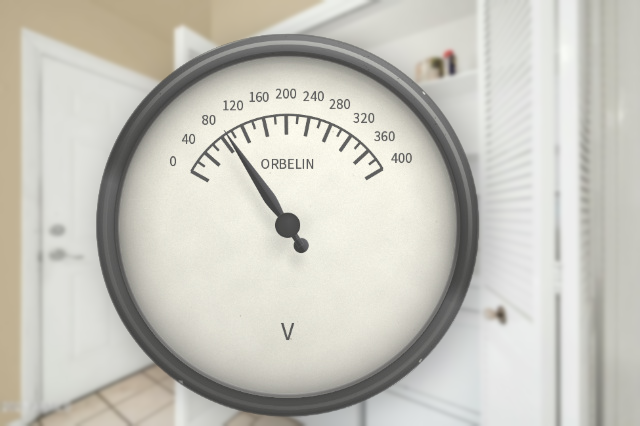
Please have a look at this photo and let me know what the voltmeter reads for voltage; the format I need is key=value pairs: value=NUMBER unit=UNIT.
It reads value=90 unit=V
